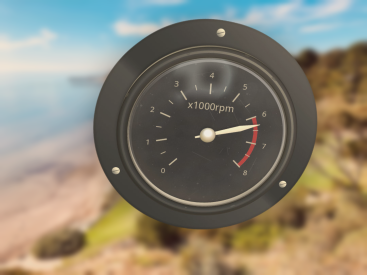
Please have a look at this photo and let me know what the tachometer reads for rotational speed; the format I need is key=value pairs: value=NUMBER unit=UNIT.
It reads value=6250 unit=rpm
